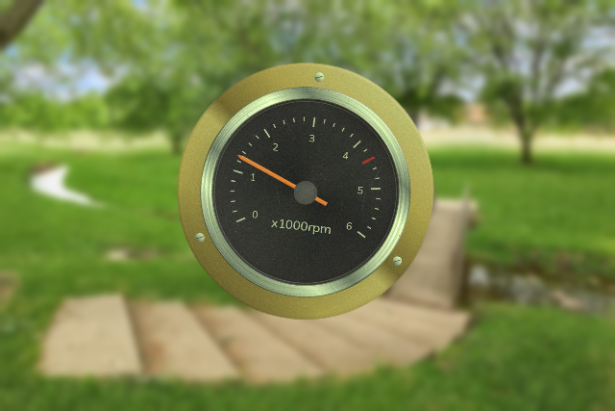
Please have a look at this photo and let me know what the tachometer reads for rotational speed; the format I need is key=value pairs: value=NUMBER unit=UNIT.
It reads value=1300 unit=rpm
